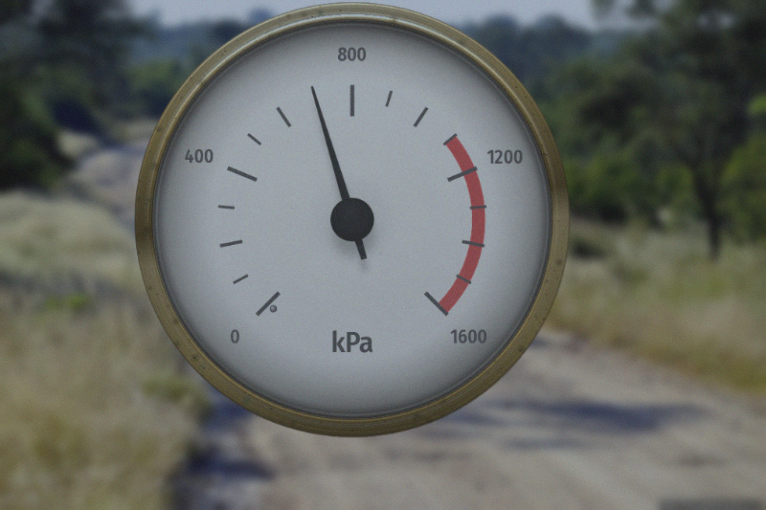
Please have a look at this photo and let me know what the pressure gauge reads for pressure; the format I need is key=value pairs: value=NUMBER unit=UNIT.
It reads value=700 unit=kPa
